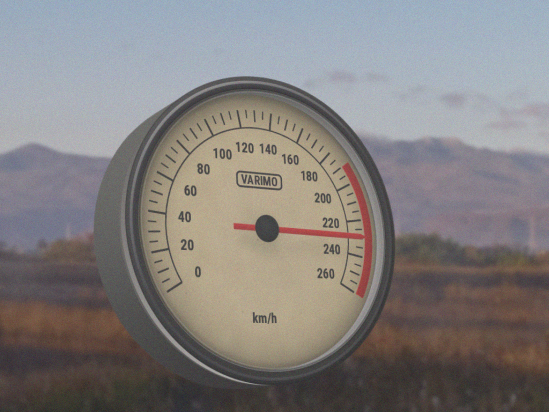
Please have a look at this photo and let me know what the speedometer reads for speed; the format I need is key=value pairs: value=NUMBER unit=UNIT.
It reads value=230 unit=km/h
